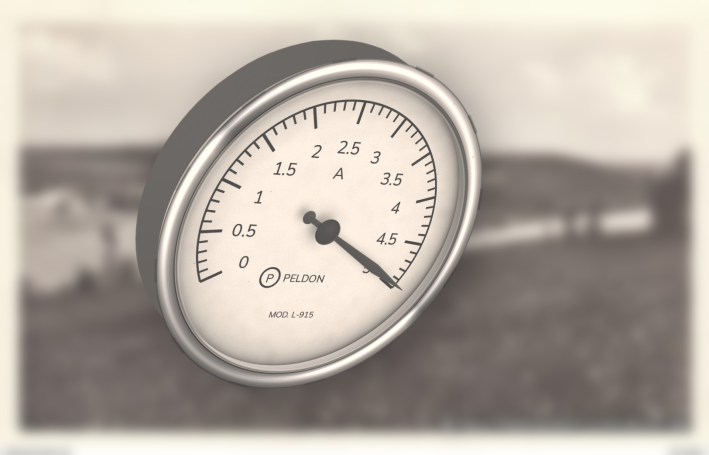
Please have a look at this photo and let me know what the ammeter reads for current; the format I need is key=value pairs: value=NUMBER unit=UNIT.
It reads value=4.95 unit=A
